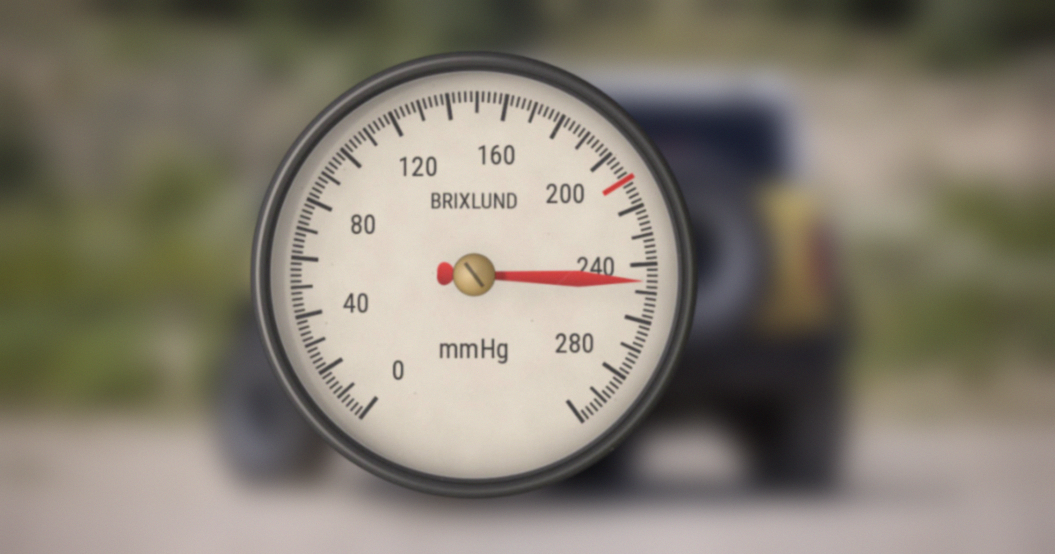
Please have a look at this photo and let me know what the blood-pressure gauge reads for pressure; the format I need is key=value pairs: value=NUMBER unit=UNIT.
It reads value=246 unit=mmHg
